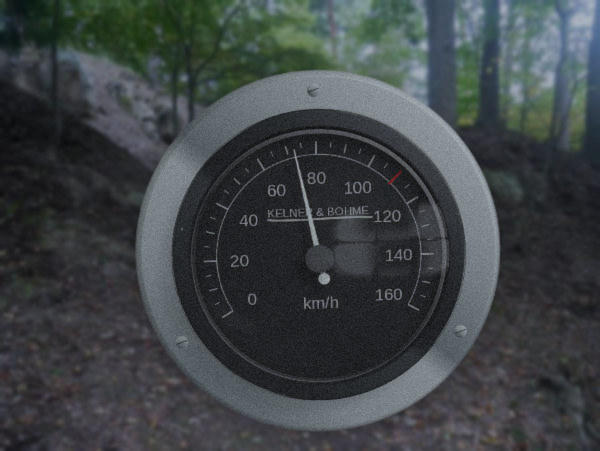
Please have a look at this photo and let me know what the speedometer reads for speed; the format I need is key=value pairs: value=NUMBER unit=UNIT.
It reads value=72.5 unit=km/h
